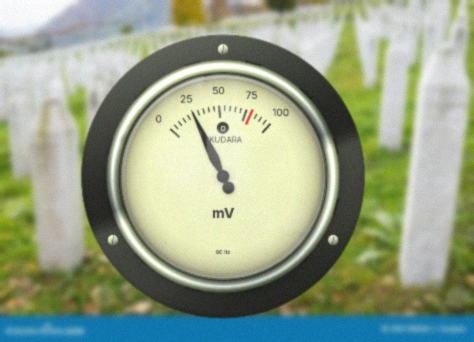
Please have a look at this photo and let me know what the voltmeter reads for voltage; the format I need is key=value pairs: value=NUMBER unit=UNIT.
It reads value=25 unit=mV
